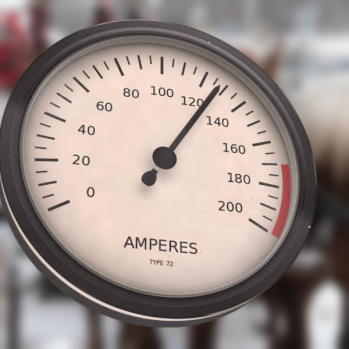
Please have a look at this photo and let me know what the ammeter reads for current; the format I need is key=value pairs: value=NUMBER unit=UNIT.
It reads value=127.5 unit=A
